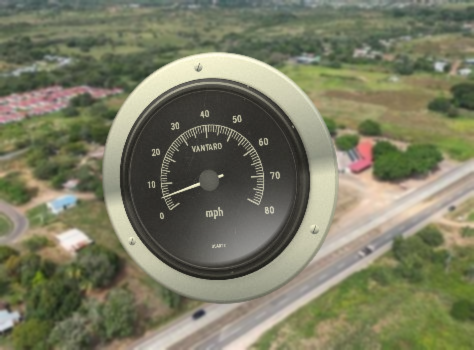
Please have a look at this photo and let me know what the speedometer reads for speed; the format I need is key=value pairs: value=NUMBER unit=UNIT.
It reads value=5 unit=mph
